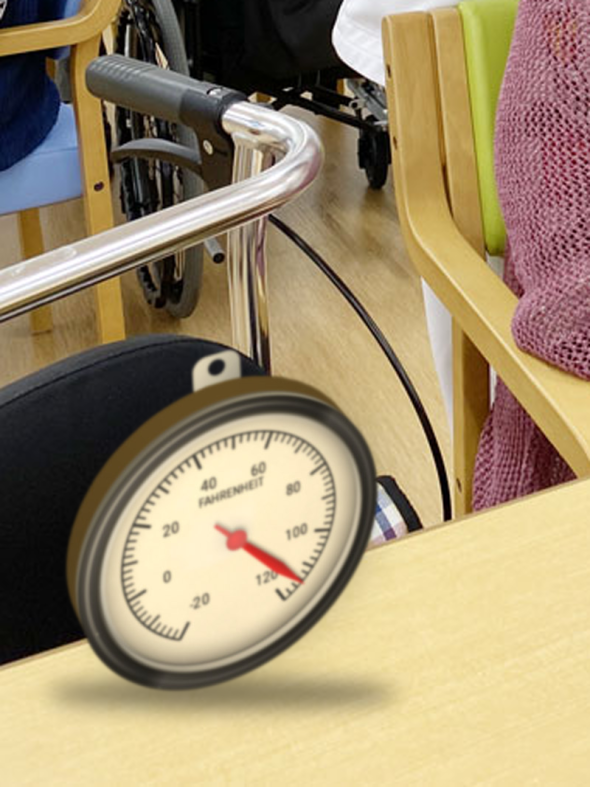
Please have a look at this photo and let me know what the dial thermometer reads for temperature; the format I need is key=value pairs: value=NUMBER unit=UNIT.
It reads value=114 unit=°F
